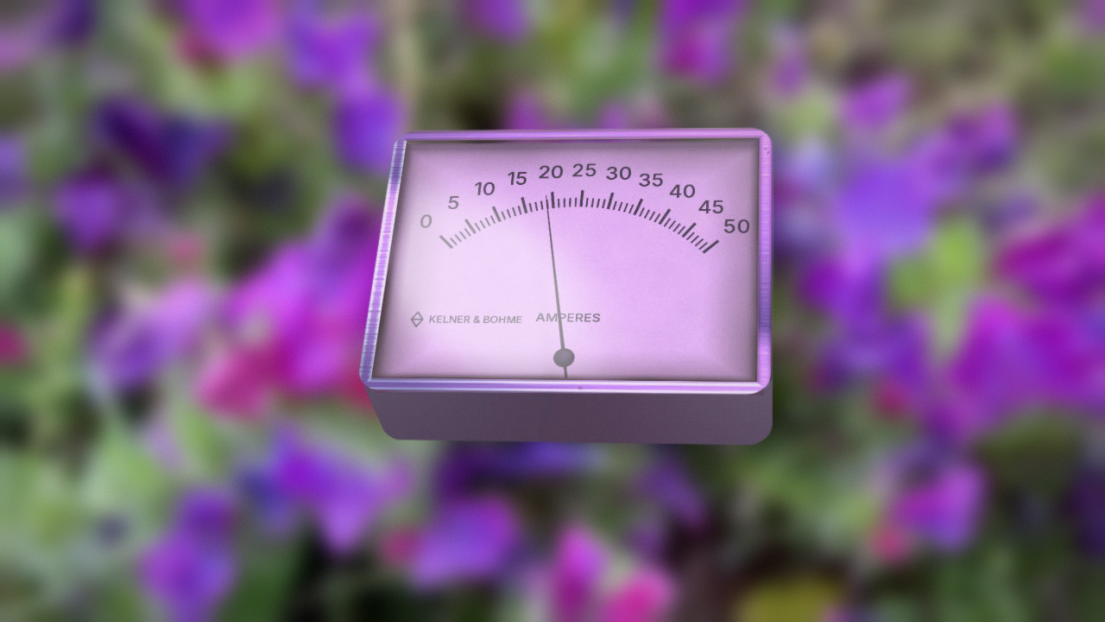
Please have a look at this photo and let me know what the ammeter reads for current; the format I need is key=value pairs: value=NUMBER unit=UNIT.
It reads value=19 unit=A
